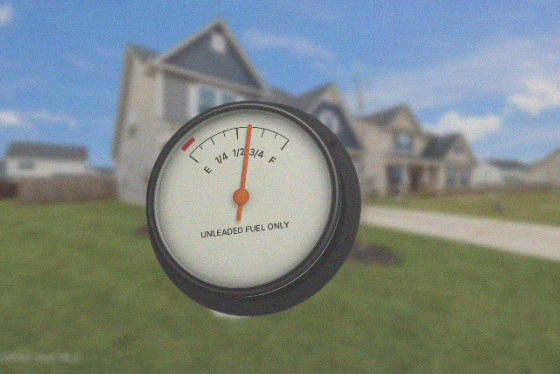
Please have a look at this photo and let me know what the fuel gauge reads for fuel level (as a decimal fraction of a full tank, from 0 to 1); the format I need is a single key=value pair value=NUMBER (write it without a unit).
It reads value=0.625
